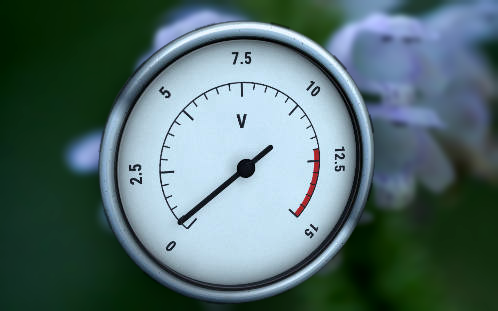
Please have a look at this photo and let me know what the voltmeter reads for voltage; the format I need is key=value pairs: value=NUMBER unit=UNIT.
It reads value=0.5 unit=V
